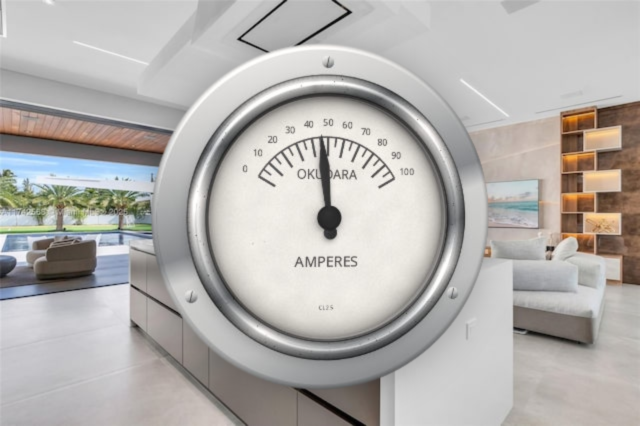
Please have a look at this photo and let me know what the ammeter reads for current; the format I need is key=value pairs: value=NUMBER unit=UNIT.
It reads value=45 unit=A
